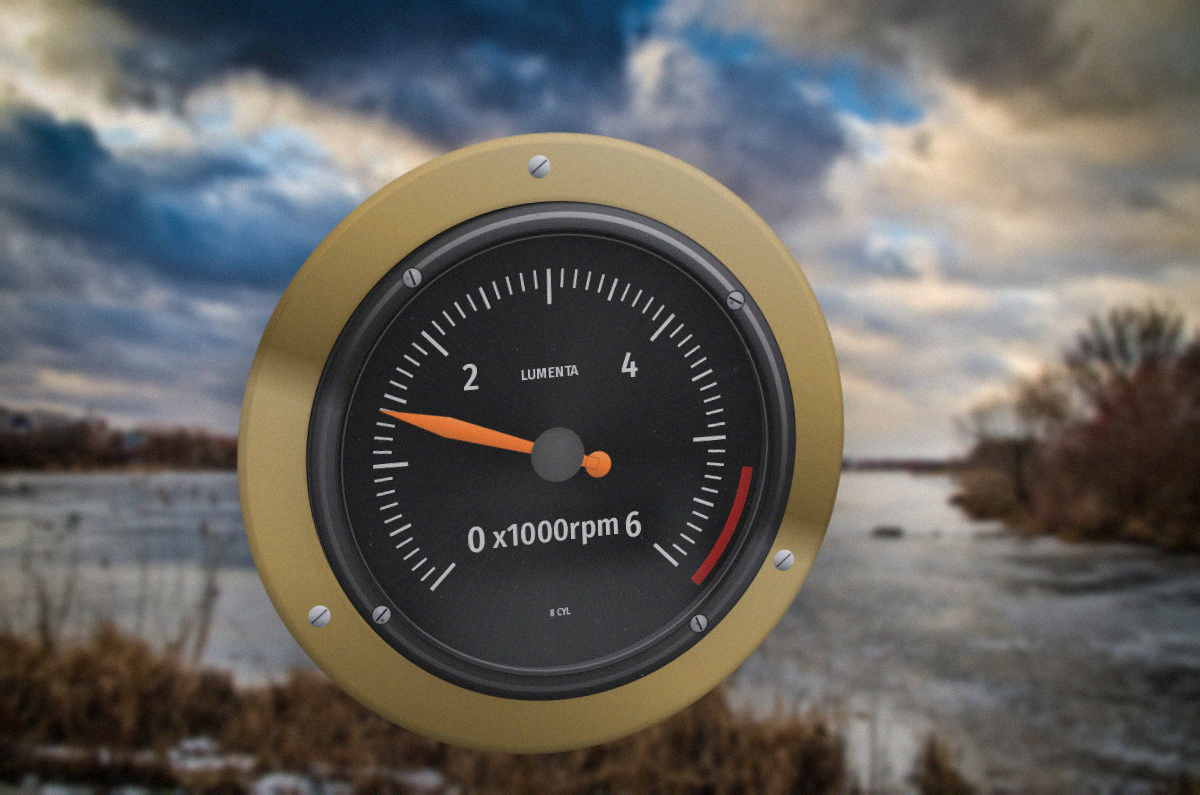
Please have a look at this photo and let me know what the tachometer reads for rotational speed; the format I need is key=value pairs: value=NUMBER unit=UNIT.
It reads value=1400 unit=rpm
